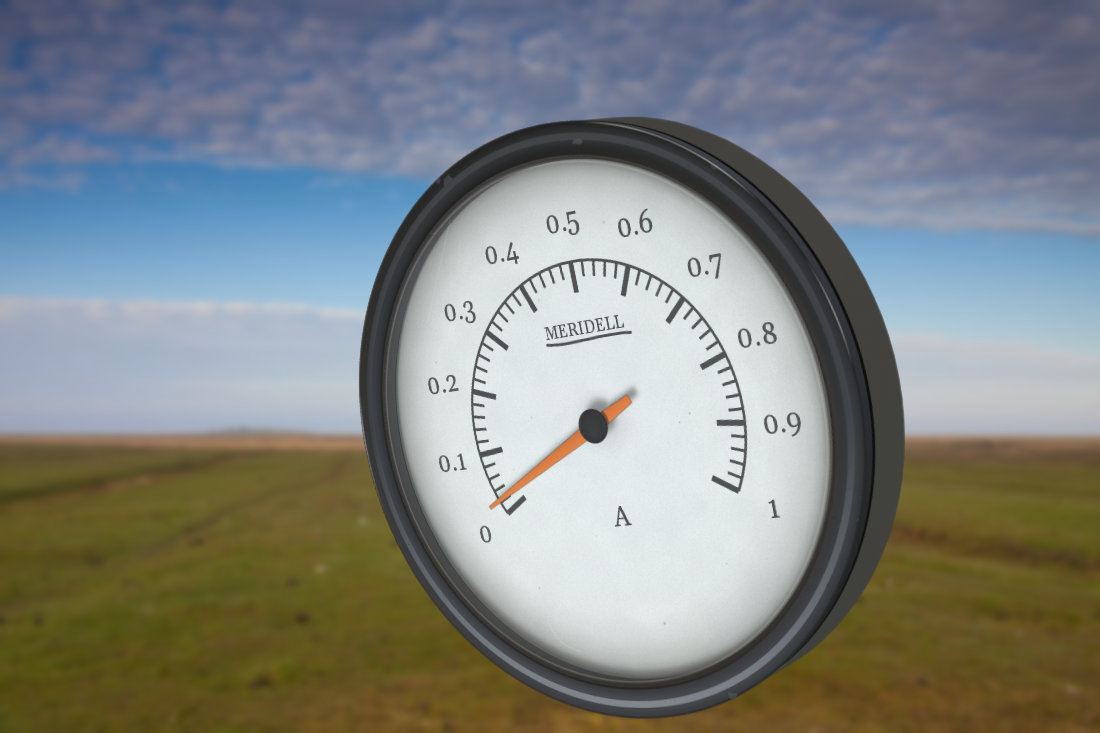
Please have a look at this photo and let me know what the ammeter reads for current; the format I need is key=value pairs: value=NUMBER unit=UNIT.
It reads value=0.02 unit=A
